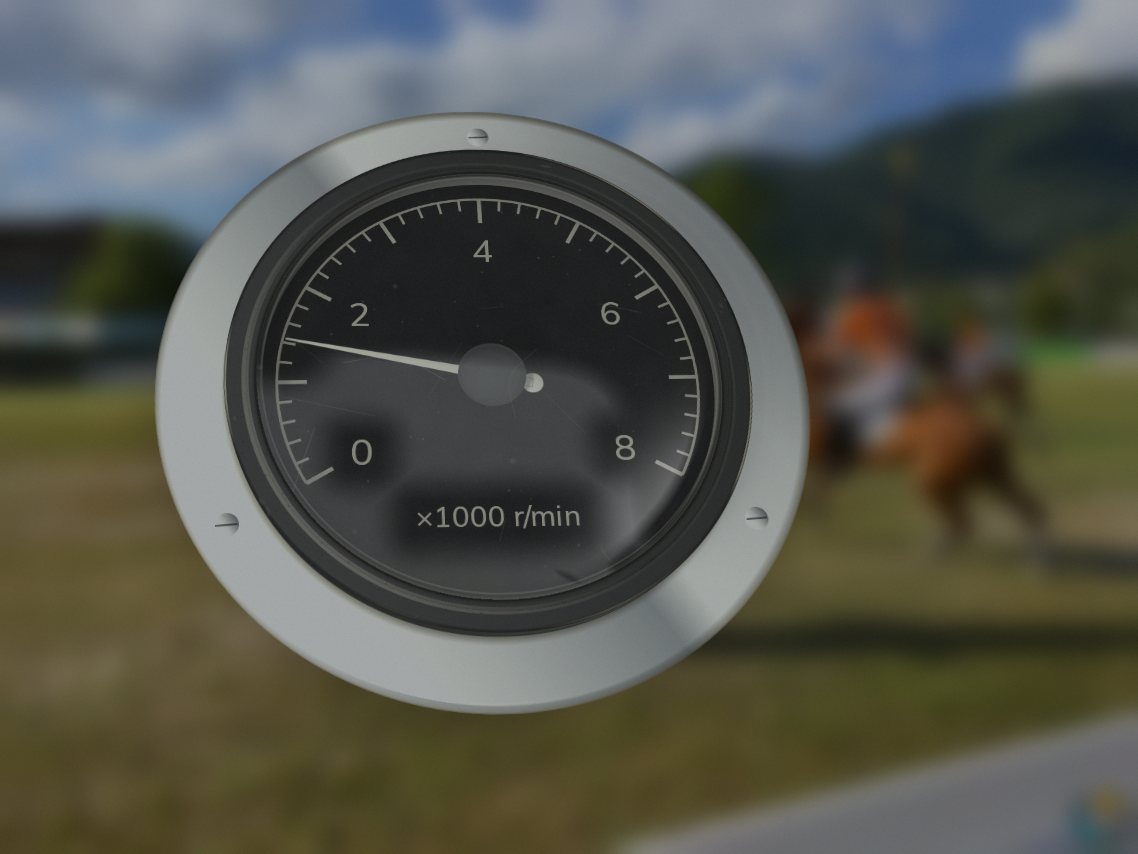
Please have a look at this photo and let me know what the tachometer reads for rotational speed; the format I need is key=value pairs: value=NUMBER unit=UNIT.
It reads value=1400 unit=rpm
